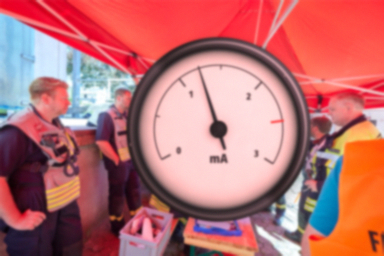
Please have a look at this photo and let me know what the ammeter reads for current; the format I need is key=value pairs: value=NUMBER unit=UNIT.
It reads value=1.25 unit=mA
